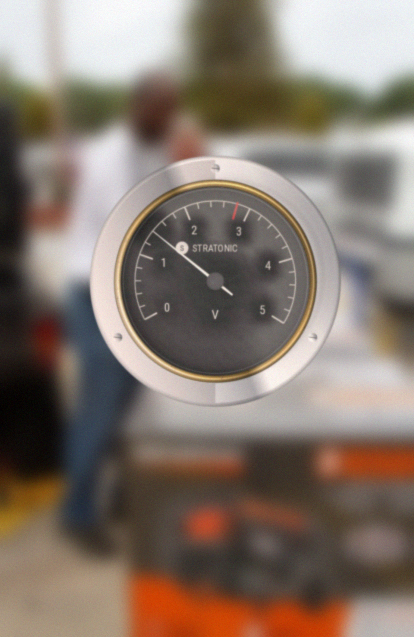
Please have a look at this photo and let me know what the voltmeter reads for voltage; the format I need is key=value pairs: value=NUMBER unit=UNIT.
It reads value=1.4 unit=V
